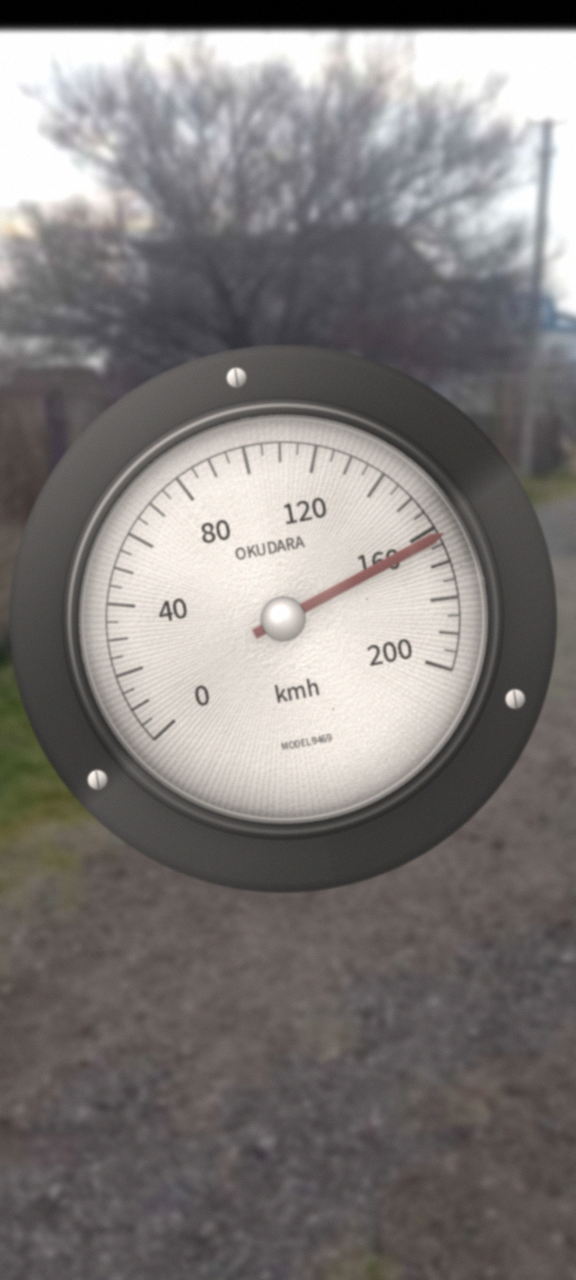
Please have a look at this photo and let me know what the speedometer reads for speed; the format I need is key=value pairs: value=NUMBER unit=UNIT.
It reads value=162.5 unit=km/h
